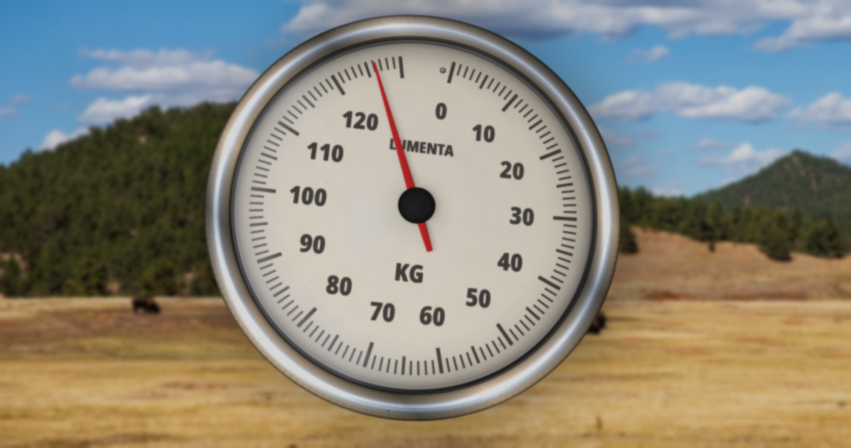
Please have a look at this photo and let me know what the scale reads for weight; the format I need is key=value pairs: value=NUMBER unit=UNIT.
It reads value=126 unit=kg
